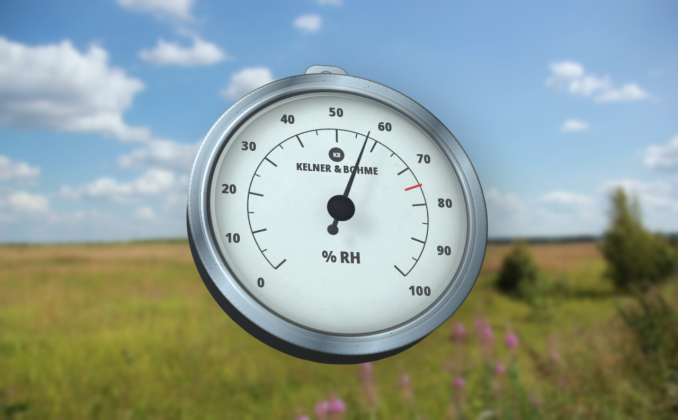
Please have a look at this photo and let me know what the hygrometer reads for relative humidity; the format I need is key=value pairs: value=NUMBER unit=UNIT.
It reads value=57.5 unit=%
